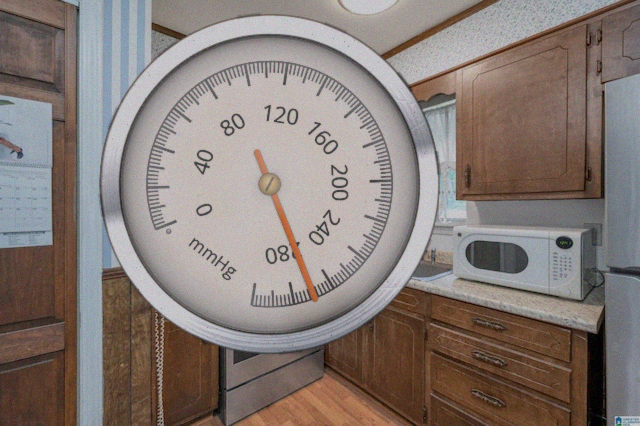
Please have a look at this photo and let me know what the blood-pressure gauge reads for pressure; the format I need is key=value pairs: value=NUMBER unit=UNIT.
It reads value=270 unit=mmHg
